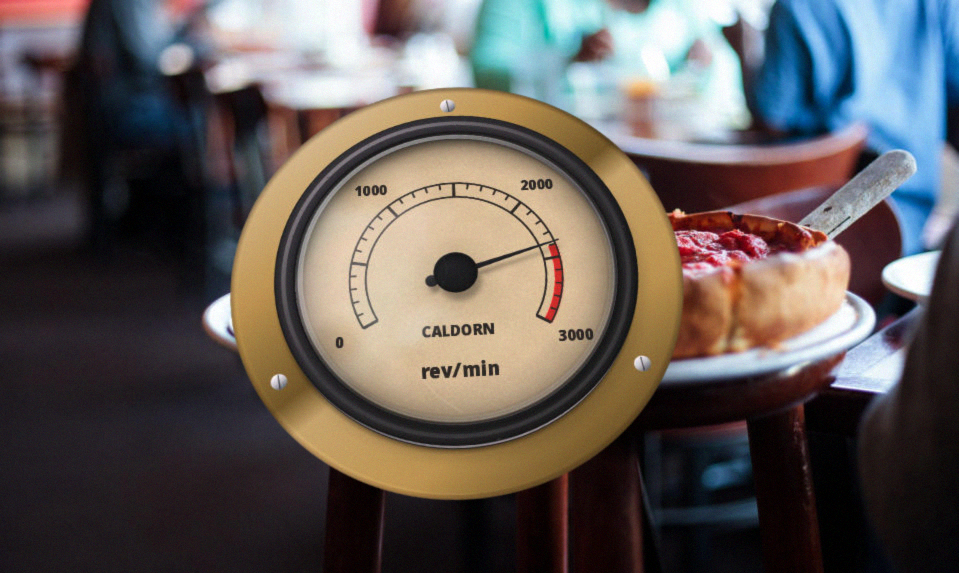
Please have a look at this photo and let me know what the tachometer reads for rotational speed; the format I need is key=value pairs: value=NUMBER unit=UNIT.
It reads value=2400 unit=rpm
